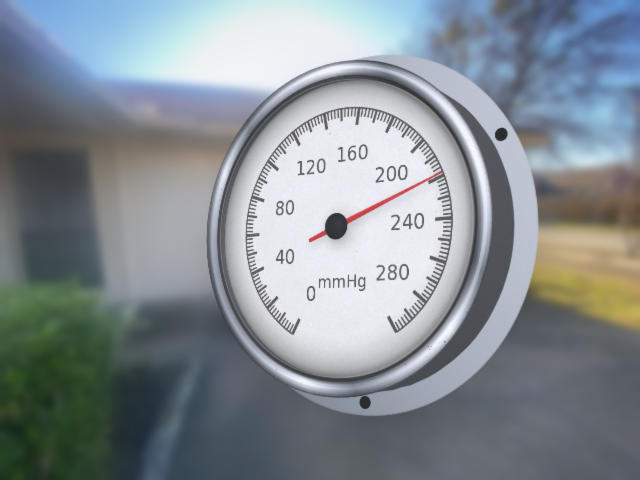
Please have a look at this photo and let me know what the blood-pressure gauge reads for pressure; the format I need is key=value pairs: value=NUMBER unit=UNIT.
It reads value=220 unit=mmHg
